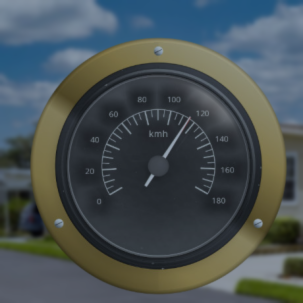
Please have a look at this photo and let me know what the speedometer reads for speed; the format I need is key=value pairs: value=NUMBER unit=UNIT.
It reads value=115 unit=km/h
